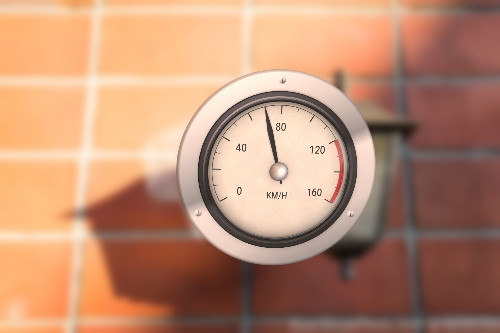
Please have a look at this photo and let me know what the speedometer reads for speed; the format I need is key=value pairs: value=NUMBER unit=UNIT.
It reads value=70 unit=km/h
